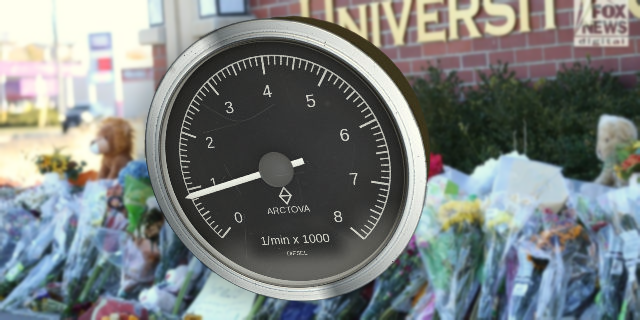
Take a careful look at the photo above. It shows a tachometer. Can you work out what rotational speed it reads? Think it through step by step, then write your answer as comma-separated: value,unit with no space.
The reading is 900,rpm
